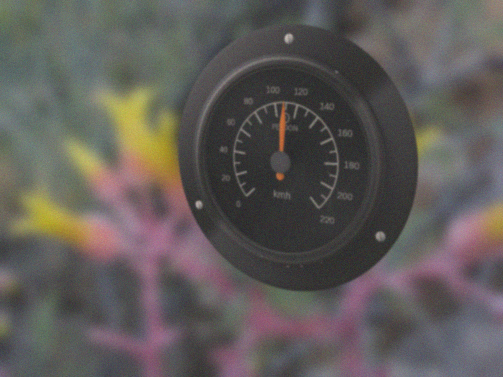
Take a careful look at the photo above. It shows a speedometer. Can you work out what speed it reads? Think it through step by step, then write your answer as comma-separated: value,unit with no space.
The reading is 110,km/h
